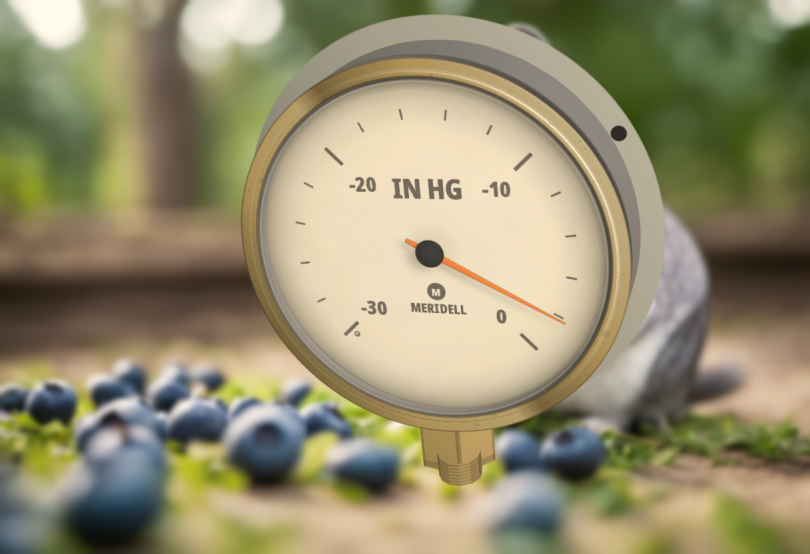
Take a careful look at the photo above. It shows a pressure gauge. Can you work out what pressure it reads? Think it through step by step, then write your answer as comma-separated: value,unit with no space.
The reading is -2,inHg
